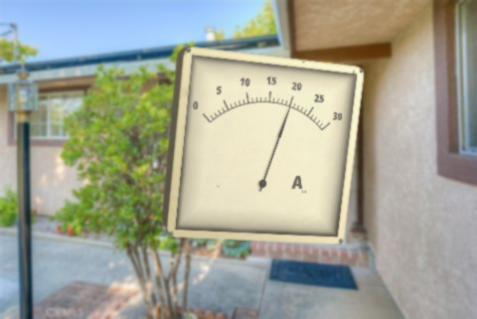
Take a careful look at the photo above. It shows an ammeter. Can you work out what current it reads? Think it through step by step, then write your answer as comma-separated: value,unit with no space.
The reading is 20,A
